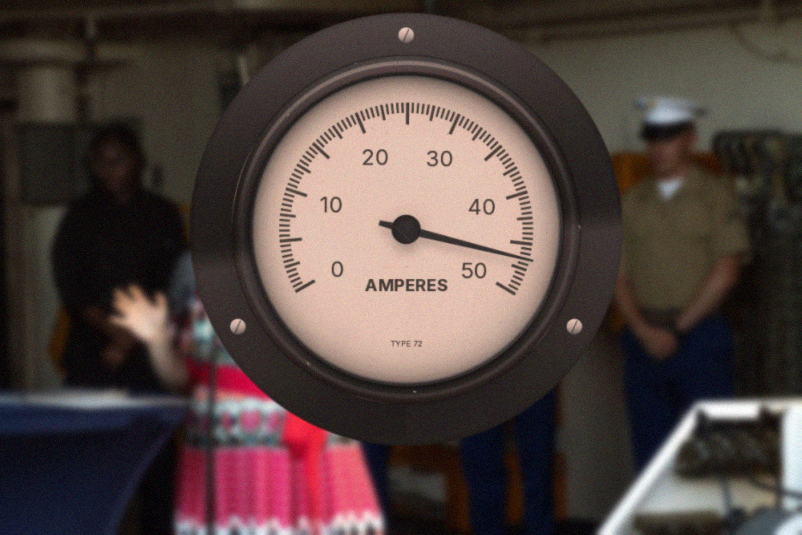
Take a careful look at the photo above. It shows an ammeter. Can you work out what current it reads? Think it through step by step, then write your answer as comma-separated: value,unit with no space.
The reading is 46.5,A
